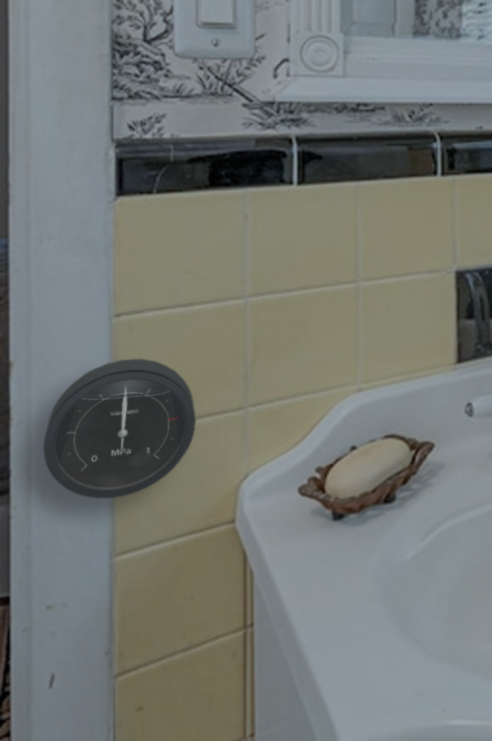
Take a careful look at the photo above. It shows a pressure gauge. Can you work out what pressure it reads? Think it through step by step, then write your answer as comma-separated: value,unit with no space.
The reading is 0.5,MPa
